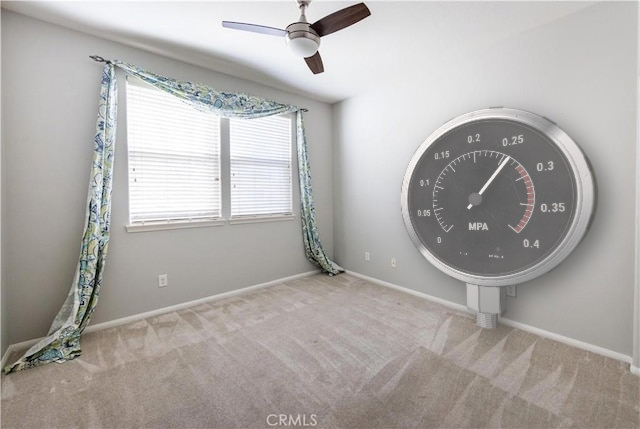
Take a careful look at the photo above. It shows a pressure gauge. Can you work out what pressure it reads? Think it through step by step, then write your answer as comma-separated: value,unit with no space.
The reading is 0.26,MPa
